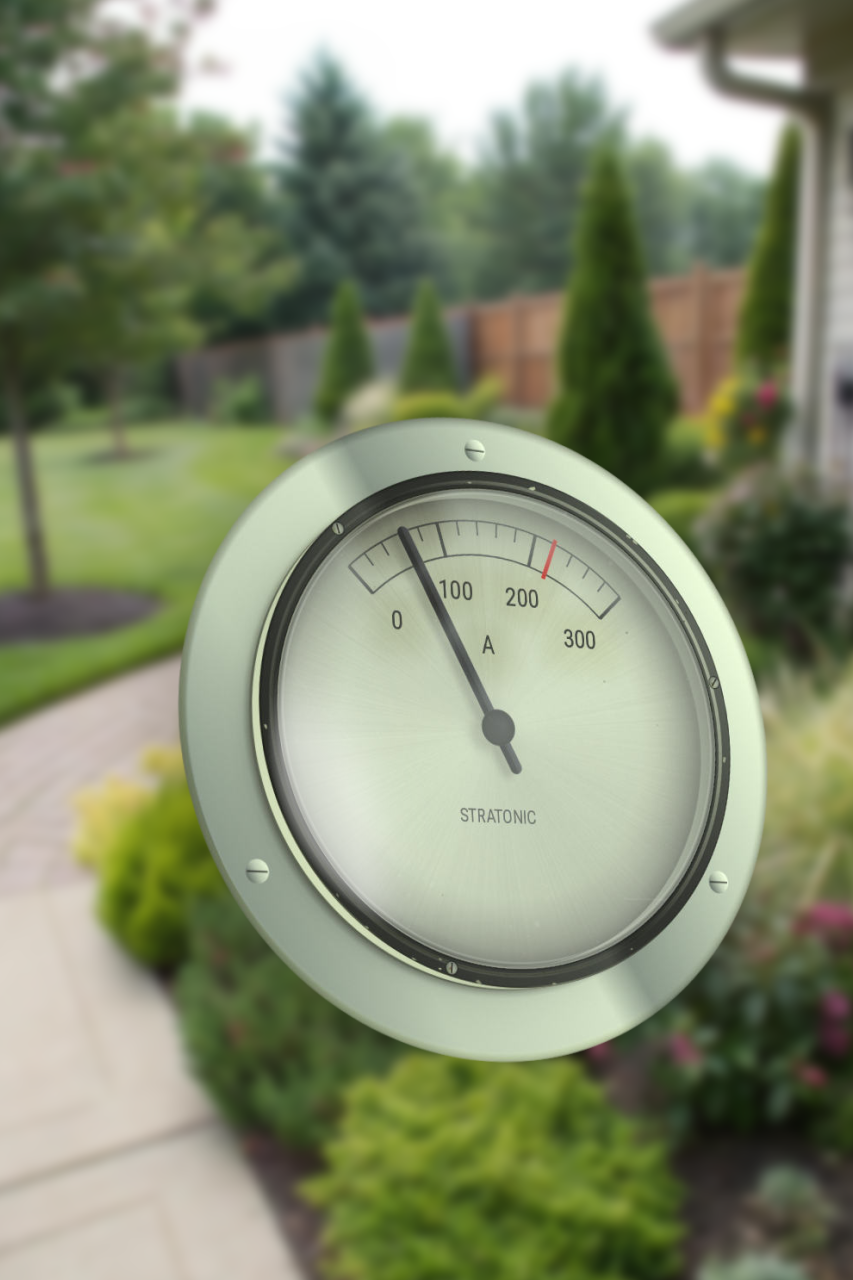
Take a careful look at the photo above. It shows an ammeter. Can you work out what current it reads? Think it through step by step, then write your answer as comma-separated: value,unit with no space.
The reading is 60,A
